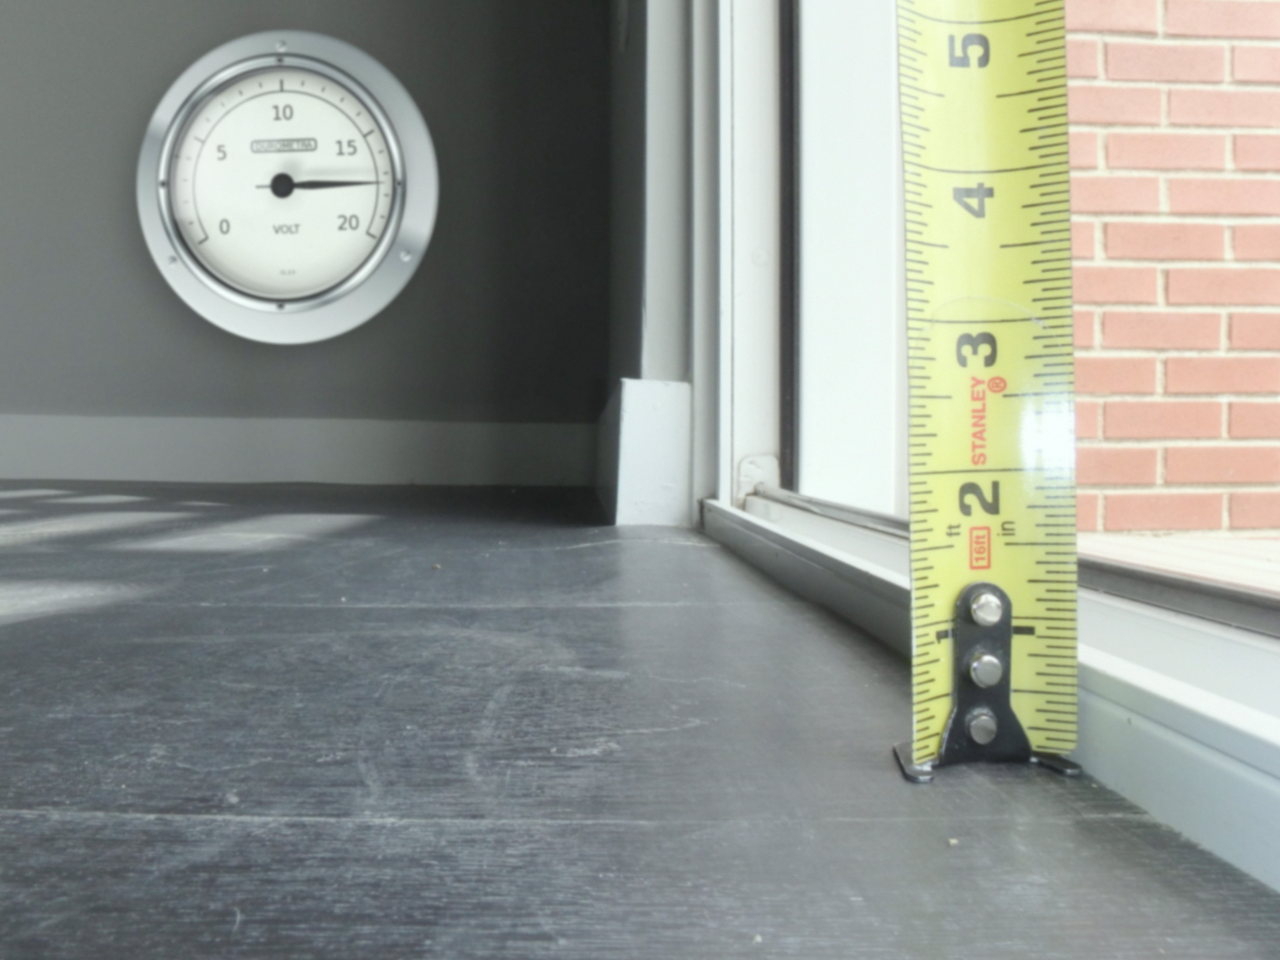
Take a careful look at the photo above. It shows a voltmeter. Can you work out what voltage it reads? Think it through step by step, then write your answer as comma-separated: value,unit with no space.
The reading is 17.5,V
